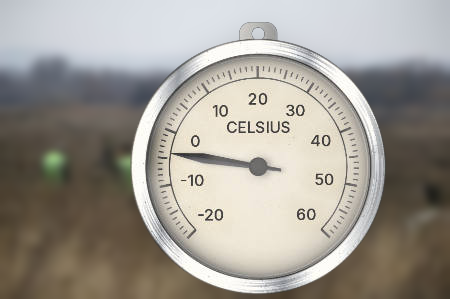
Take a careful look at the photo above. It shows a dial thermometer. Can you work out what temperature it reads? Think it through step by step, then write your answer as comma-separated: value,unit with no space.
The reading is -4,°C
